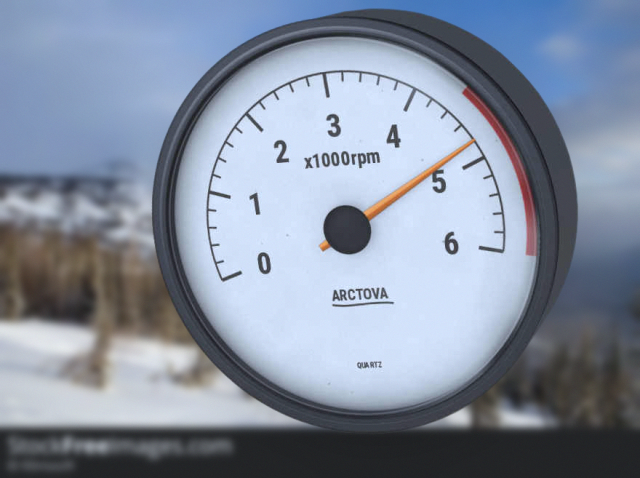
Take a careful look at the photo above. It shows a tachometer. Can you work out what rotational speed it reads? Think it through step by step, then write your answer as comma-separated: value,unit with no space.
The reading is 4800,rpm
